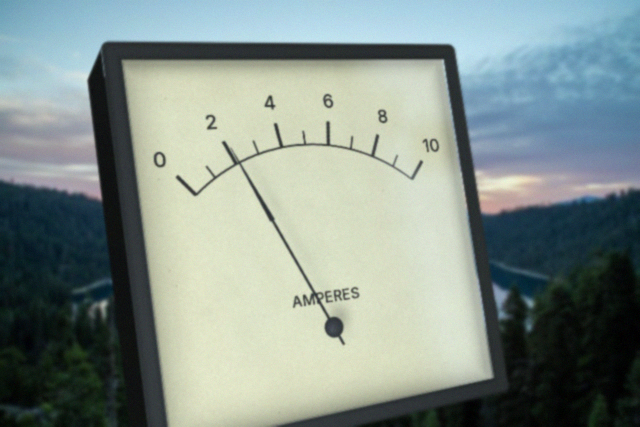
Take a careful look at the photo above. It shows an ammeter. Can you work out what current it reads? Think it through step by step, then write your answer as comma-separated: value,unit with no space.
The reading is 2,A
